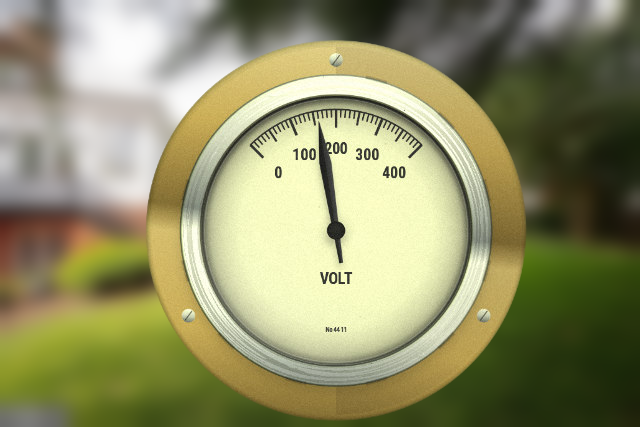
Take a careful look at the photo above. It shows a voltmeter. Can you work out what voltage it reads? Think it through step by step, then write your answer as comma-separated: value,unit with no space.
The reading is 160,V
